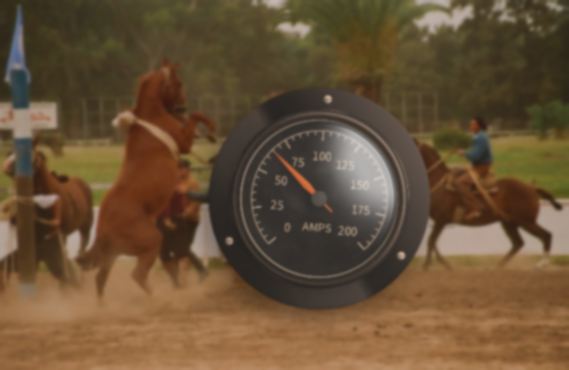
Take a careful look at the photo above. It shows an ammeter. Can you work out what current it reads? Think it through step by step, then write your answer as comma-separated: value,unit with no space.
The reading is 65,A
